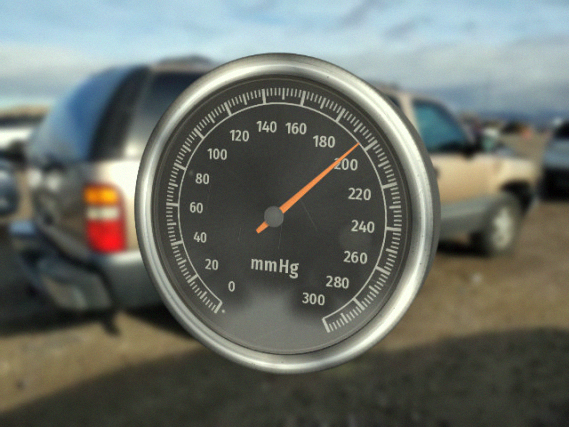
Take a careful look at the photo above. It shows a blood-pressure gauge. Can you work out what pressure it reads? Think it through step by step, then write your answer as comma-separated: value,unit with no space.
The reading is 196,mmHg
